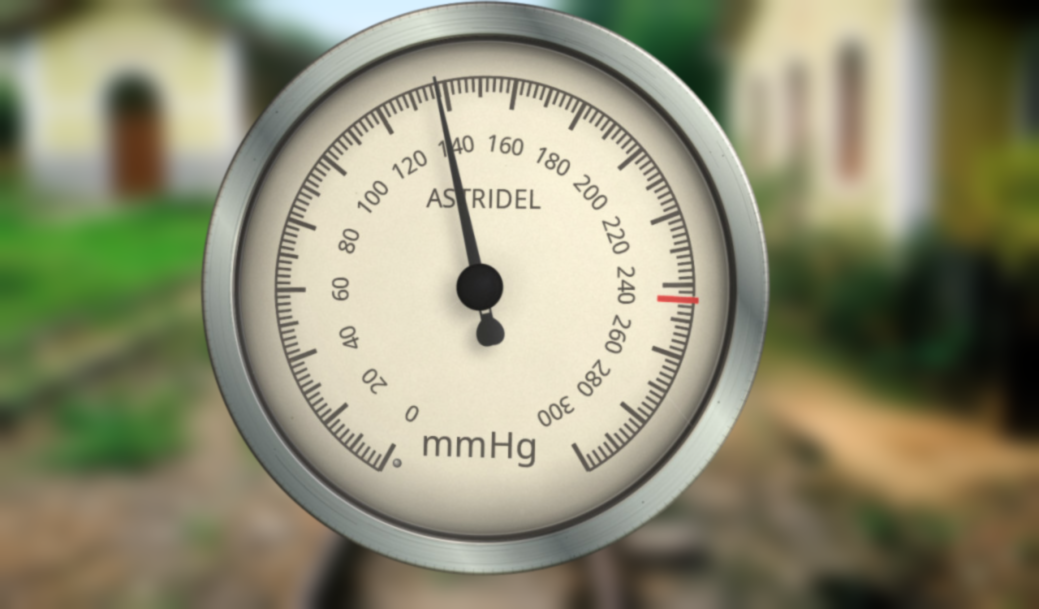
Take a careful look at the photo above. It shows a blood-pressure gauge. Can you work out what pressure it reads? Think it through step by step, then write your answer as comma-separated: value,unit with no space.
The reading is 138,mmHg
